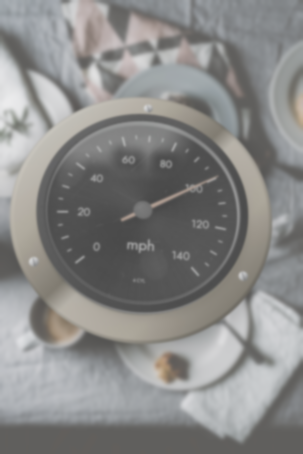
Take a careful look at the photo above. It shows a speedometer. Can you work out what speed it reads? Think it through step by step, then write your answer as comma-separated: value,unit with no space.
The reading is 100,mph
